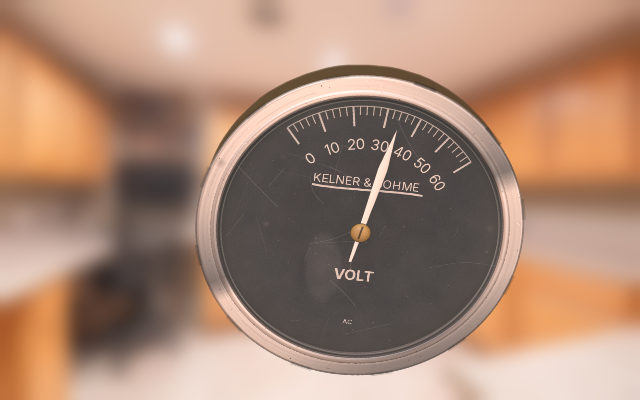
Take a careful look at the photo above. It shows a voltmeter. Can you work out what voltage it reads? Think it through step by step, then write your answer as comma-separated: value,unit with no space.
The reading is 34,V
